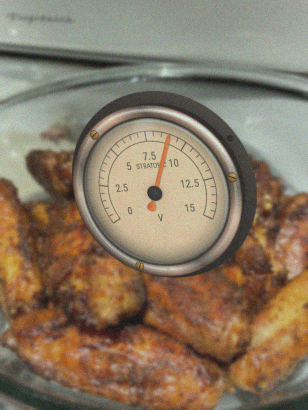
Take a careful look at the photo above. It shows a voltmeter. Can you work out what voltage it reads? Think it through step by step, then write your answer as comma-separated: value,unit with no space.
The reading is 9,V
